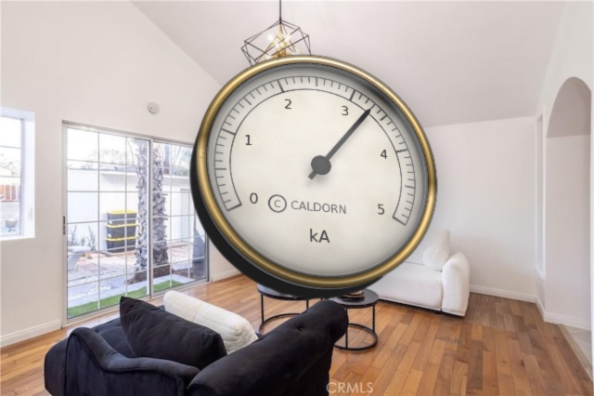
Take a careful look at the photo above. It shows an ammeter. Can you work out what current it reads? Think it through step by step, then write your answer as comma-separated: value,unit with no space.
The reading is 3.3,kA
